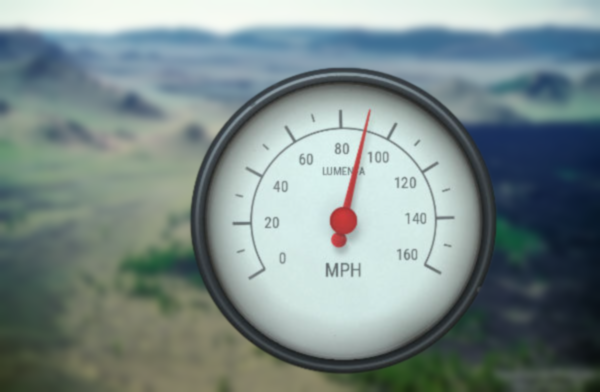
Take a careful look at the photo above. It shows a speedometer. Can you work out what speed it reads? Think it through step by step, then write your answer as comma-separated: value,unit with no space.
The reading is 90,mph
